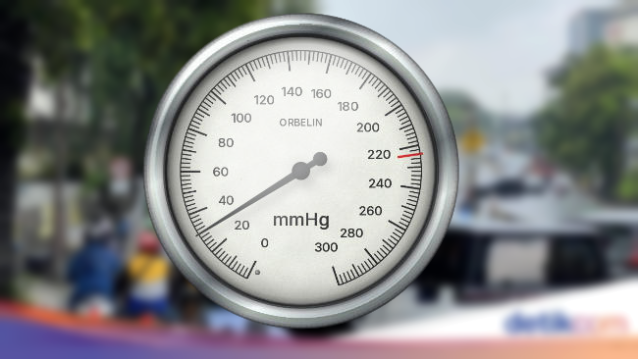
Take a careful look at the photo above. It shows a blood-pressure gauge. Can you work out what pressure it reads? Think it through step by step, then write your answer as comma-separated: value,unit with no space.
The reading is 30,mmHg
